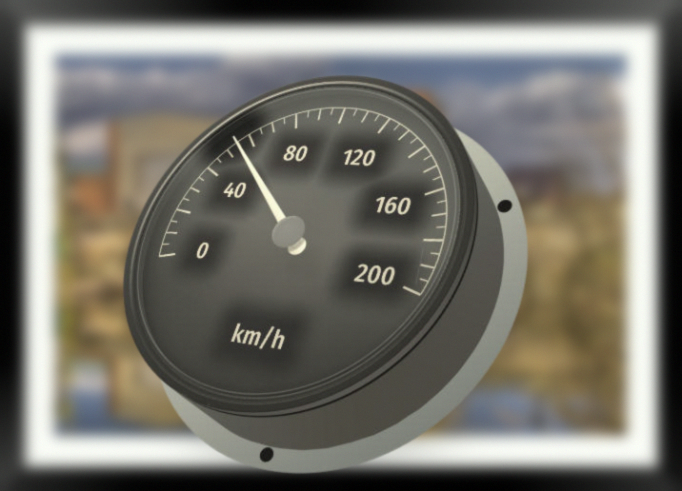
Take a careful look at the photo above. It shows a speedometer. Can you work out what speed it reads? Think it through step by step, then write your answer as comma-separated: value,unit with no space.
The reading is 55,km/h
